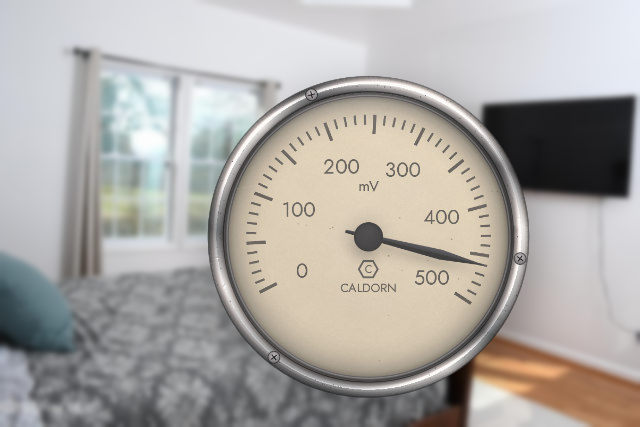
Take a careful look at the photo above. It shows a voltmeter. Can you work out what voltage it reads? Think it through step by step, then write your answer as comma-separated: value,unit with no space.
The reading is 460,mV
